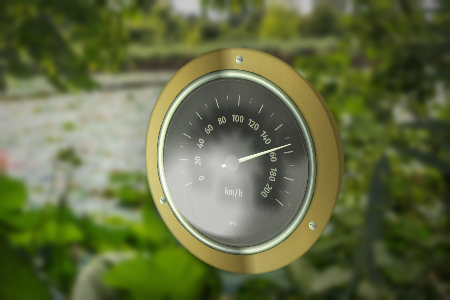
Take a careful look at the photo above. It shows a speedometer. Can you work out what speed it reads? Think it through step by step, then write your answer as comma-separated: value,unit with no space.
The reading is 155,km/h
